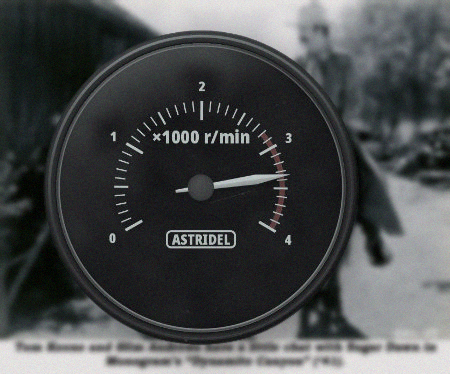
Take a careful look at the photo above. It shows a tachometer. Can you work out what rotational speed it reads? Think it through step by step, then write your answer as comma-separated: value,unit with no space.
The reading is 3350,rpm
